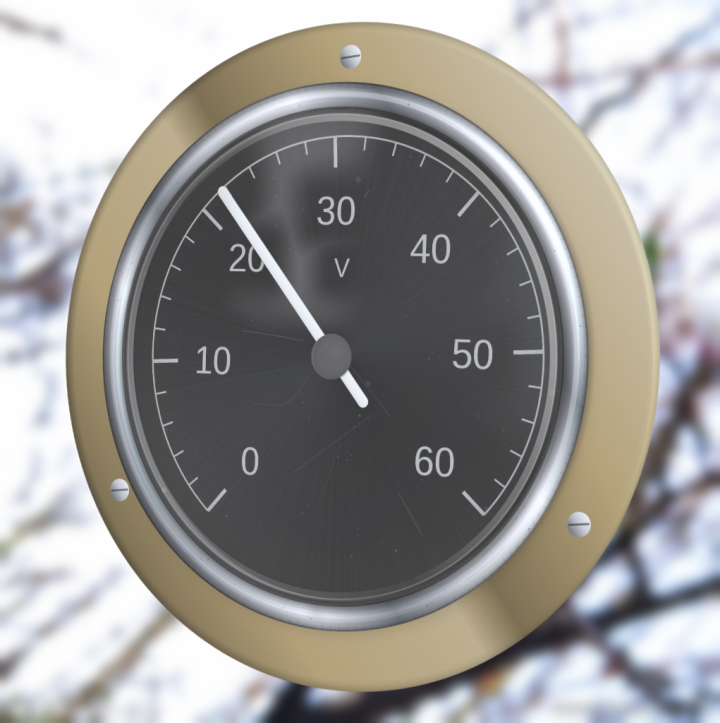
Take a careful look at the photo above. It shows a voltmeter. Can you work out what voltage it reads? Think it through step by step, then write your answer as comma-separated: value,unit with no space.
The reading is 22,V
